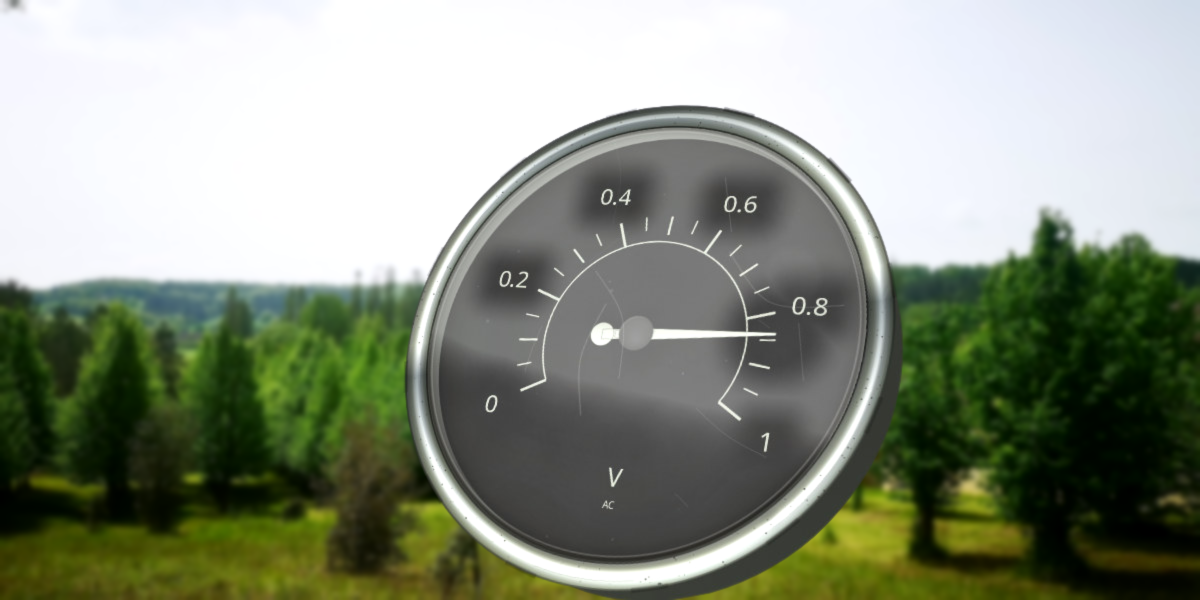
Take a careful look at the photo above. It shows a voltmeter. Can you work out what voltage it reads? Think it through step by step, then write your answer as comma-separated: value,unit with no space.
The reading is 0.85,V
